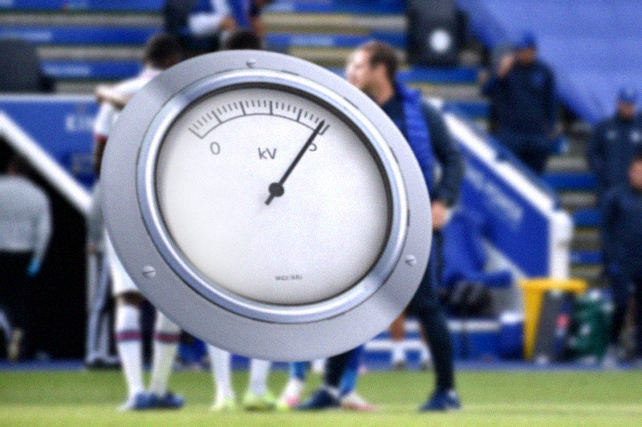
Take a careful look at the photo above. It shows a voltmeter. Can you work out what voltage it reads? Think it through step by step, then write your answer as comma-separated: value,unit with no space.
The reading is 4.8,kV
